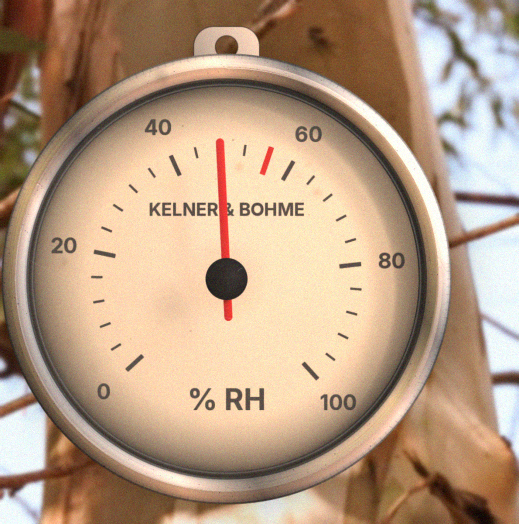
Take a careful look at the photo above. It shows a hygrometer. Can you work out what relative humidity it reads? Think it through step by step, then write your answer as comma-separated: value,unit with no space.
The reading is 48,%
